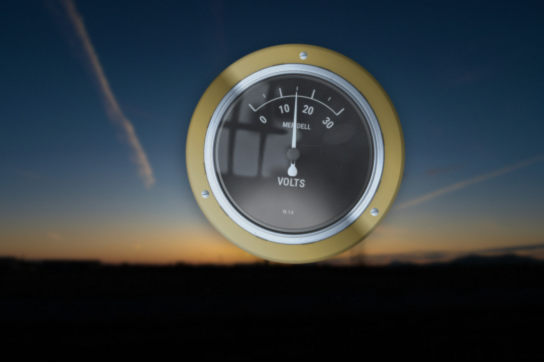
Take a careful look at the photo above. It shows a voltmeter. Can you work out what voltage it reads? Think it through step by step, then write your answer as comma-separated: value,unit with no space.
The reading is 15,V
